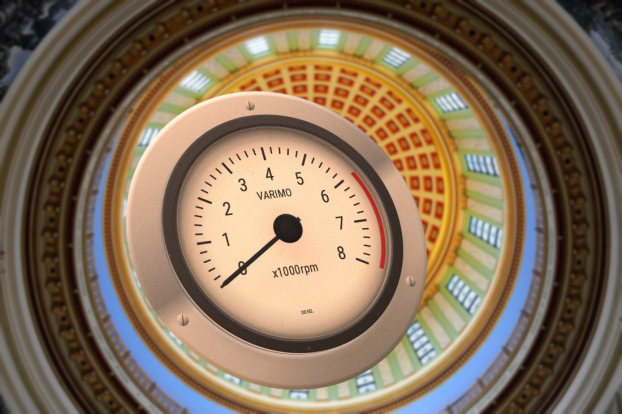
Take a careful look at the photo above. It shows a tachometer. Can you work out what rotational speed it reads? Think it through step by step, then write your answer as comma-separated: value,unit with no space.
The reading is 0,rpm
